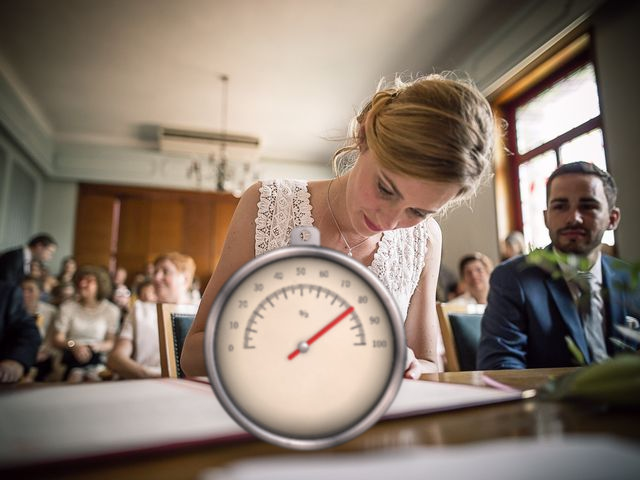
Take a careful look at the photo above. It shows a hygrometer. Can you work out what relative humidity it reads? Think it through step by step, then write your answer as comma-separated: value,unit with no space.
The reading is 80,%
